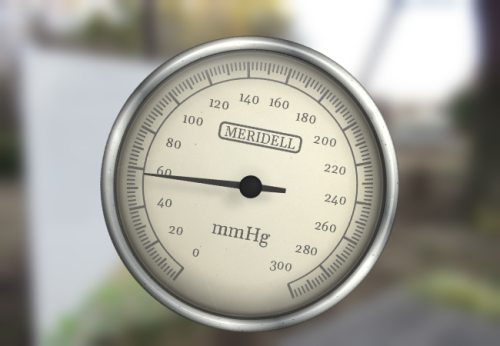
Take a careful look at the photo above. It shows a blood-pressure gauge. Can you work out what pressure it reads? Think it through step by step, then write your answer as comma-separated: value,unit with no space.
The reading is 58,mmHg
